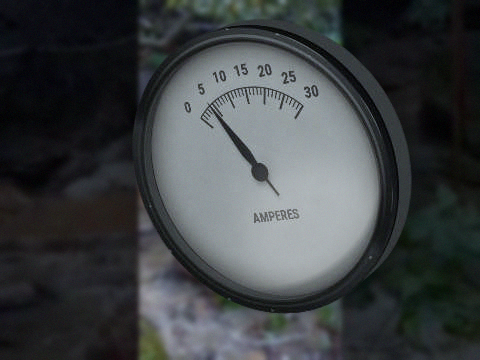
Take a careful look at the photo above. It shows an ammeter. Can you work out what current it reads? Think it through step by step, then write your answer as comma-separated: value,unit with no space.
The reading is 5,A
